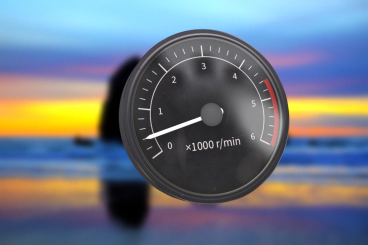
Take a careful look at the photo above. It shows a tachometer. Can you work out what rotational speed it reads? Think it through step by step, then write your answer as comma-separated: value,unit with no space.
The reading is 400,rpm
